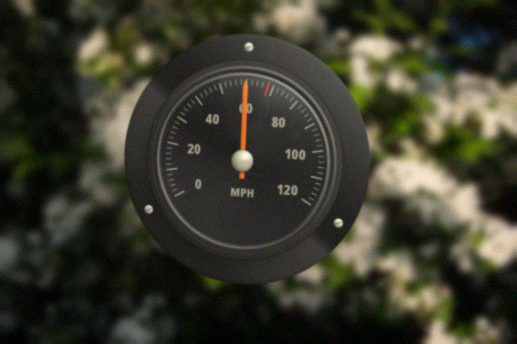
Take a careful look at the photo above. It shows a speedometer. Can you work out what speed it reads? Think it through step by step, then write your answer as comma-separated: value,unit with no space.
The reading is 60,mph
